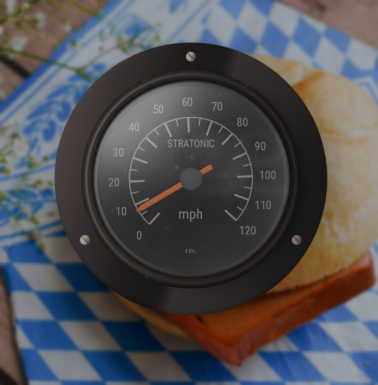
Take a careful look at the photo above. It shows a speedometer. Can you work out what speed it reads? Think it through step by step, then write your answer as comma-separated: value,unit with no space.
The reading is 7.5,mph
